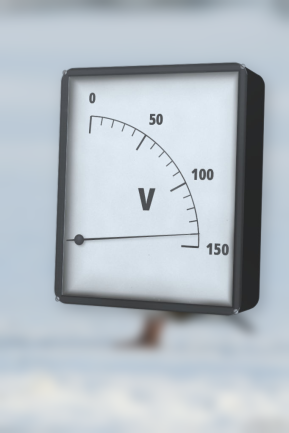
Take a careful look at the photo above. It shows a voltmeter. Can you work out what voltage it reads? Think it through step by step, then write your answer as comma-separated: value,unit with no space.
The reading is 140,V
